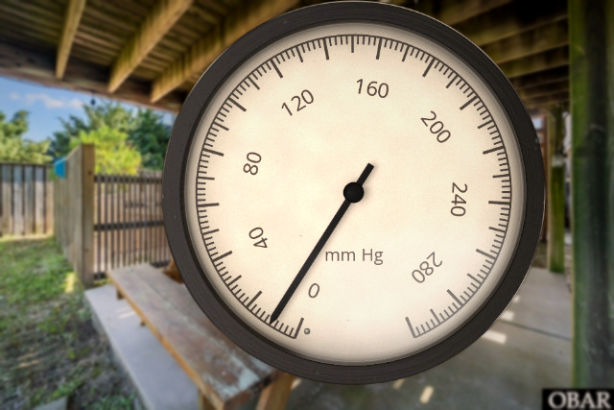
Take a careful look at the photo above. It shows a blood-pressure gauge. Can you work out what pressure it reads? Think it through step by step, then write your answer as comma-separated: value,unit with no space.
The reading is 10,mmHg
